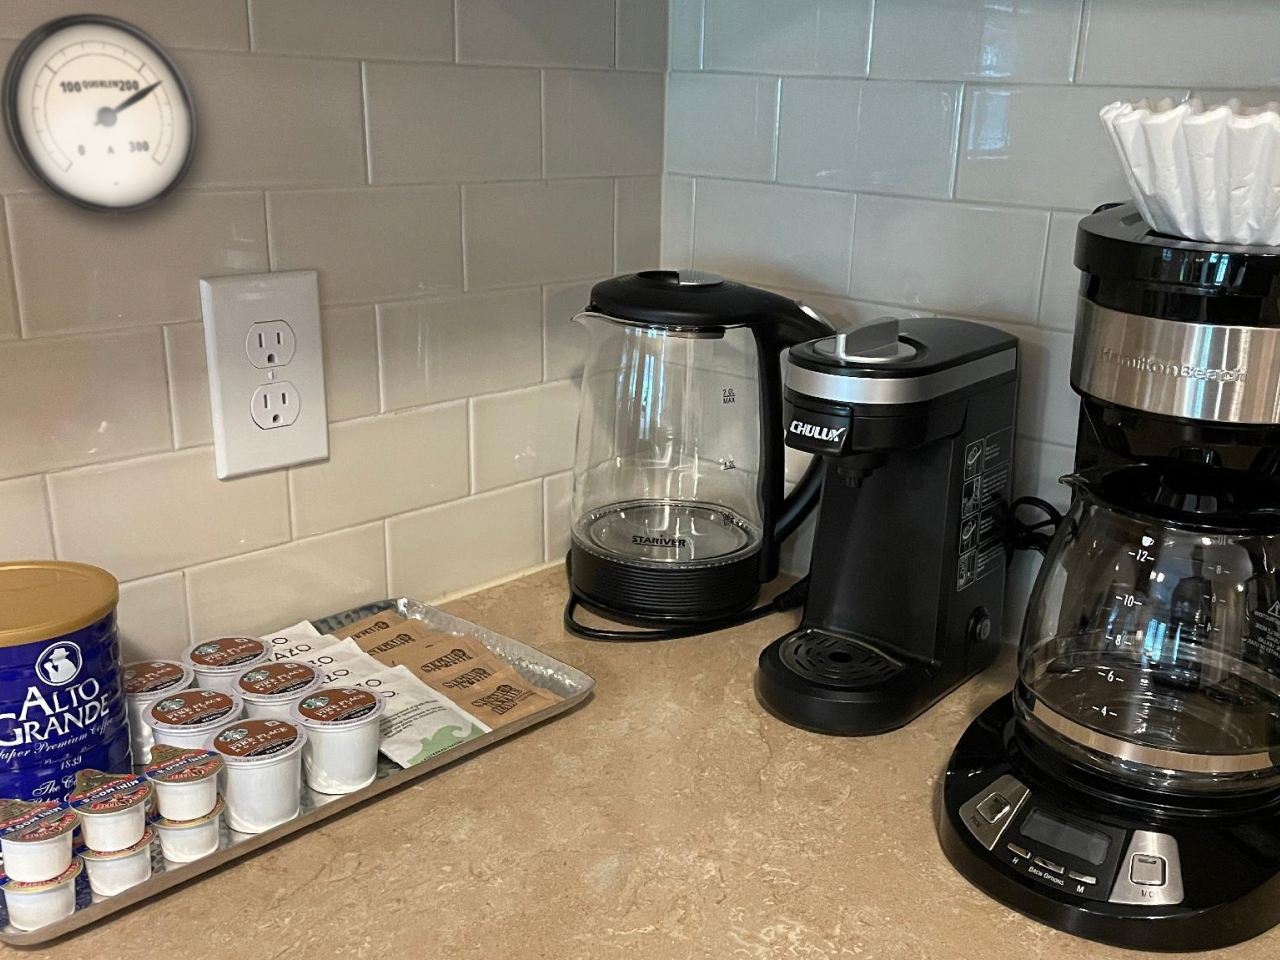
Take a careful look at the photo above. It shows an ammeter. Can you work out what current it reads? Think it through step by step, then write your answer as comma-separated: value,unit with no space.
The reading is 220,A
